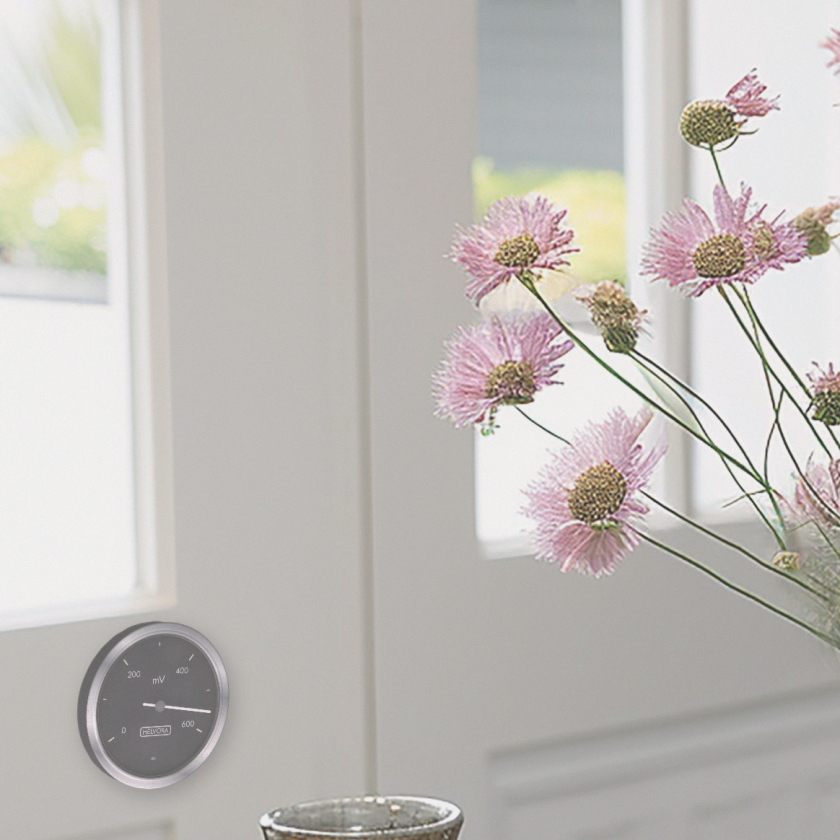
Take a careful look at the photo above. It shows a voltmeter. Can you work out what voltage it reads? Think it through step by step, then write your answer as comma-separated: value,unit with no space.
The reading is 550,mV
